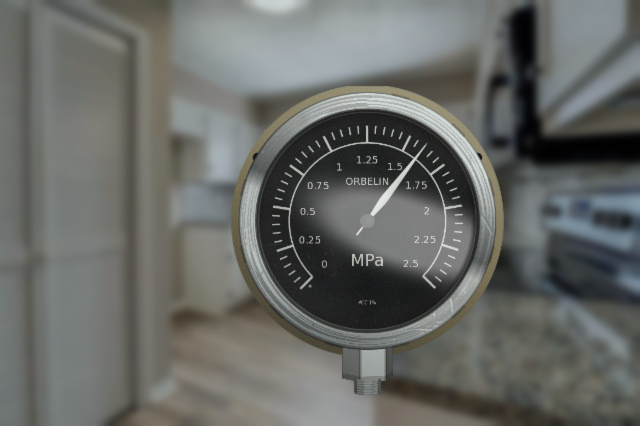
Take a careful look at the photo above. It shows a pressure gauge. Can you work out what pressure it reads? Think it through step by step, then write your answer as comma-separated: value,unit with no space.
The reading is 1.6,MPa
